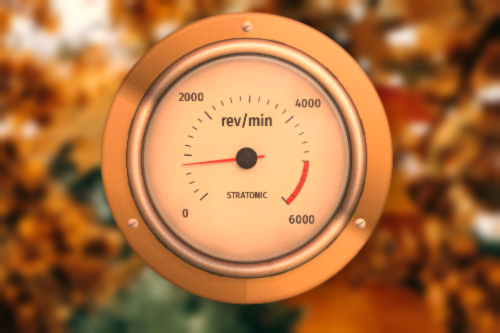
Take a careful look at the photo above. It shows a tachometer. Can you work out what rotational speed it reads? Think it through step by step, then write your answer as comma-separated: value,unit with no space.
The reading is 800,rpm
